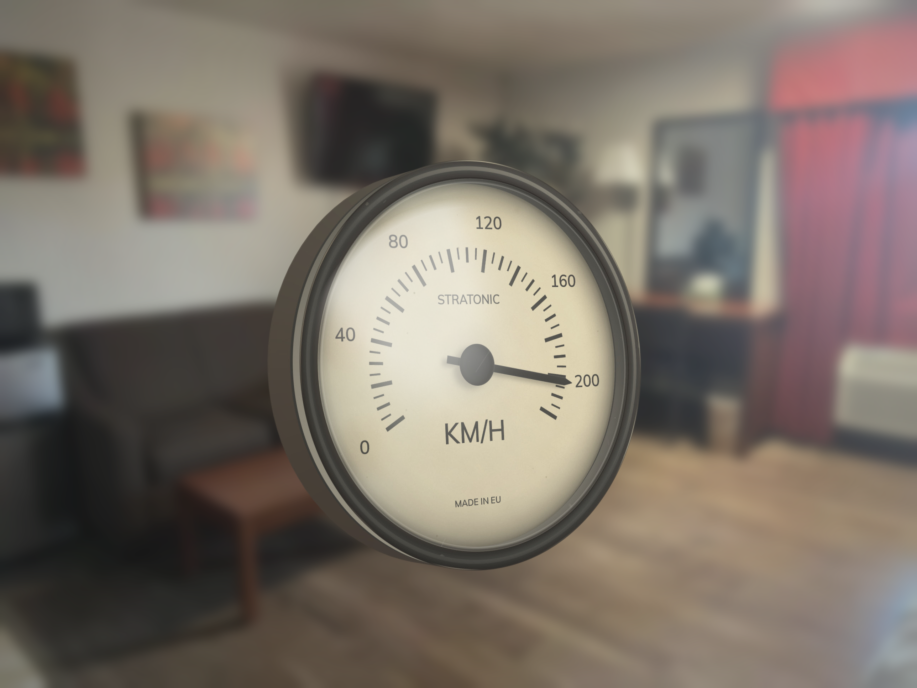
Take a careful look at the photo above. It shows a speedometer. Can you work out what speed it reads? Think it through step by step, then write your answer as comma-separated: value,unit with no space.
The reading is 202.5,km/h
